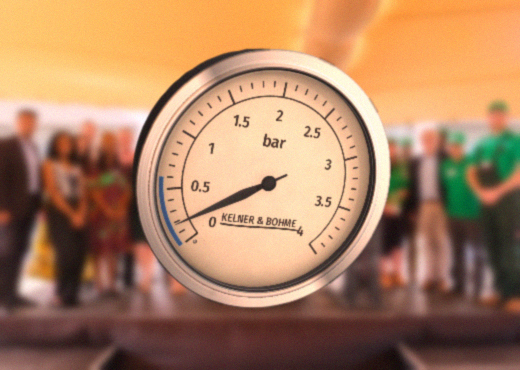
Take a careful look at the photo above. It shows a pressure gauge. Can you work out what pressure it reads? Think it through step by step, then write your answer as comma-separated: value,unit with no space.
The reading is 0.2,bar
